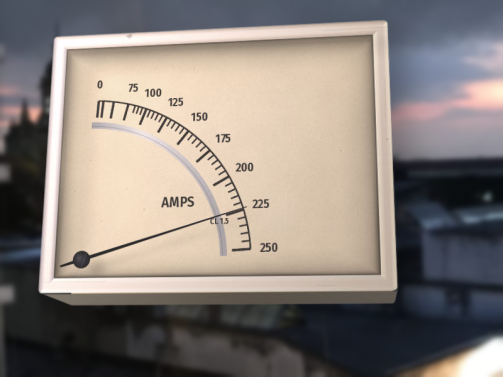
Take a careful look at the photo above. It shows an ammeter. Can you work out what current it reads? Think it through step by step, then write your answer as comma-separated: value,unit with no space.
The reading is 225,A
